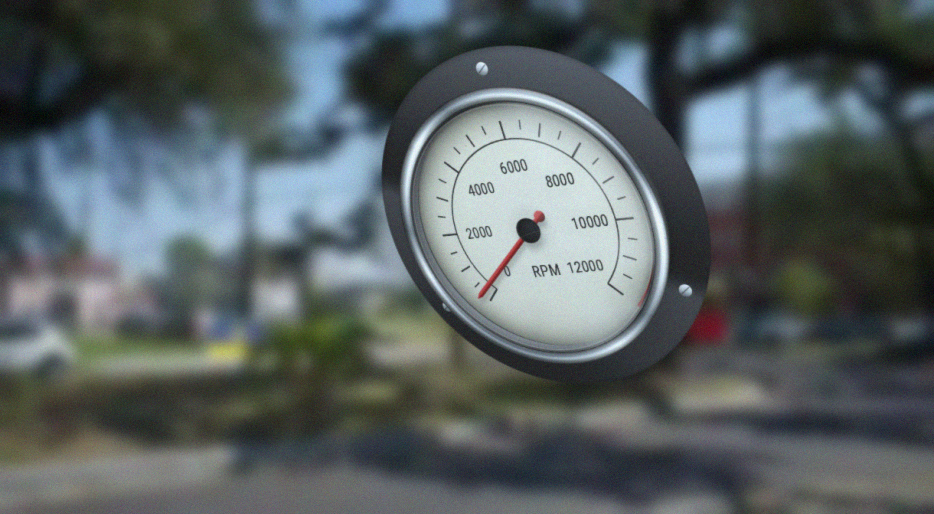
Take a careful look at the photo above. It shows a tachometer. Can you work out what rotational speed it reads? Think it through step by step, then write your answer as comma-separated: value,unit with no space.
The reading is 250,rpm
